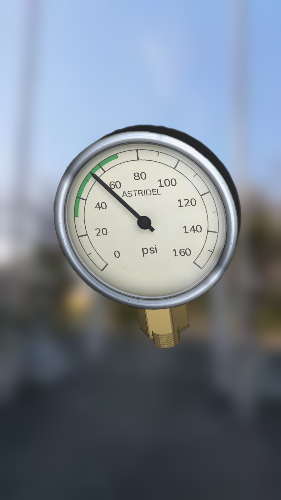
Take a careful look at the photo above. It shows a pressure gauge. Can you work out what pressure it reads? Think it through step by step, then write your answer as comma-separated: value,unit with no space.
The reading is 55,psi
